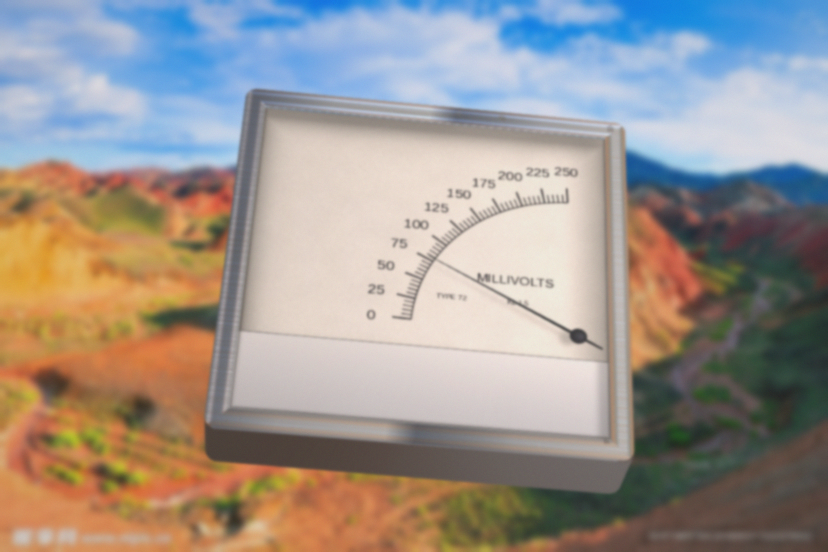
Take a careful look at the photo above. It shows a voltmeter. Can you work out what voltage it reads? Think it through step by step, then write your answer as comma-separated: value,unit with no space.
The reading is 75,mV
